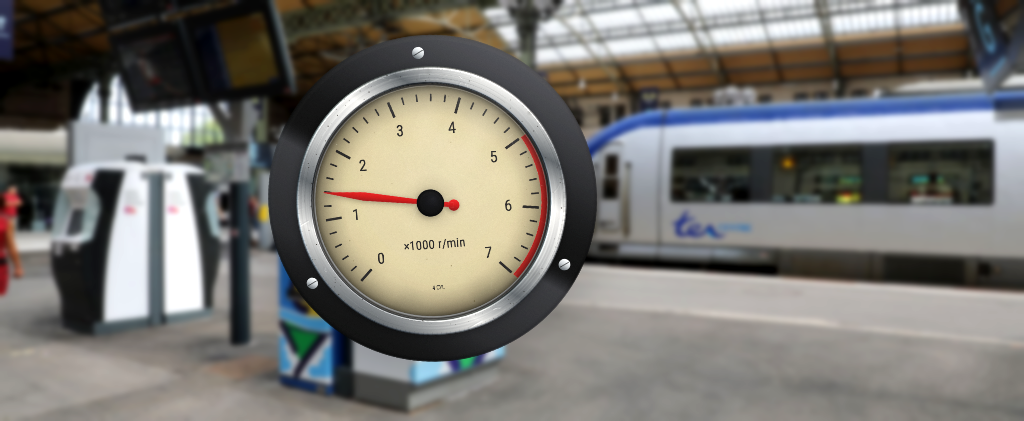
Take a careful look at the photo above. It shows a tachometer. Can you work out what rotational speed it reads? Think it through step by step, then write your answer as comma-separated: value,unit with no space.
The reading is 1400,rpm
